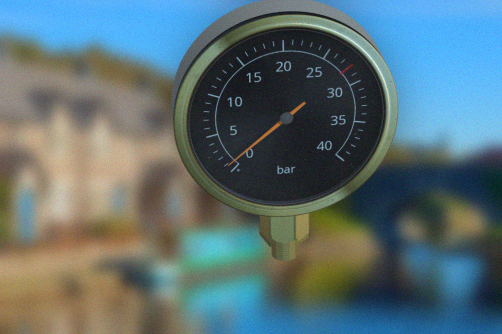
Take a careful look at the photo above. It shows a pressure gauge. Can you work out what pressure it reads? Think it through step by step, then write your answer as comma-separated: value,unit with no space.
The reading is 1,bar
